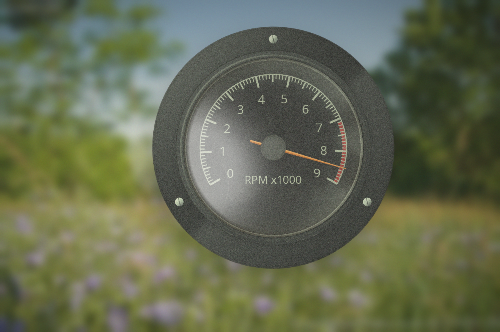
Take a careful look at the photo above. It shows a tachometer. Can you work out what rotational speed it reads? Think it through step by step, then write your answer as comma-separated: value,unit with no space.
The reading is 8500,rpm
